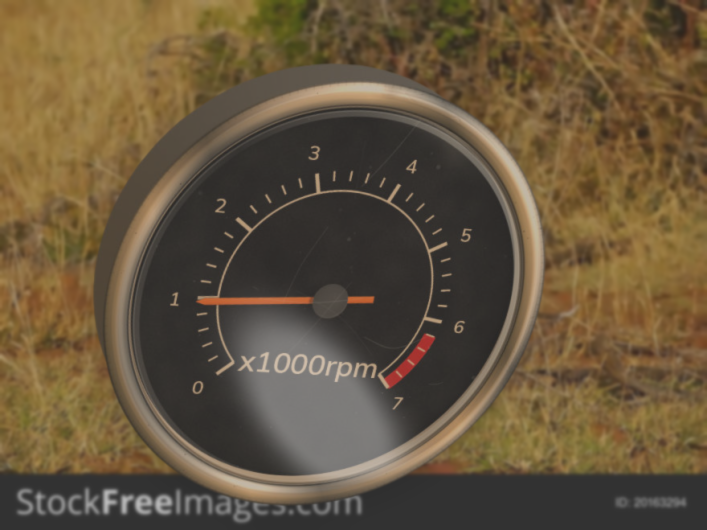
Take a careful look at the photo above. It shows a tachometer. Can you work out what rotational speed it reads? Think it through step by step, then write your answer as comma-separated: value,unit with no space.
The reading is 1000,rpm
